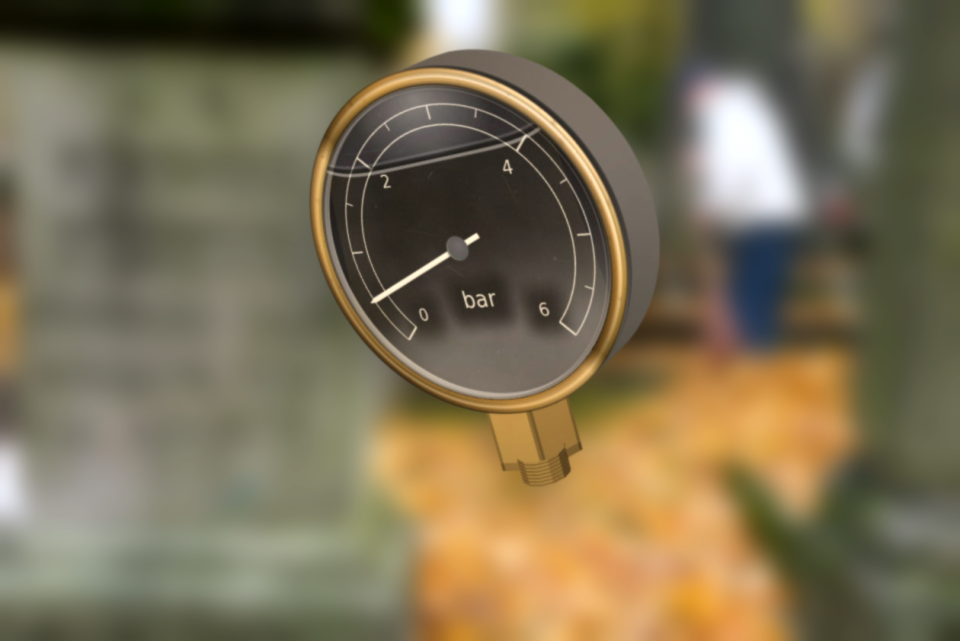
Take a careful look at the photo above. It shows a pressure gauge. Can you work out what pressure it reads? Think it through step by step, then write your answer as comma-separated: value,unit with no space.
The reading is 0.5,bar
